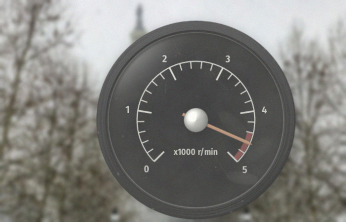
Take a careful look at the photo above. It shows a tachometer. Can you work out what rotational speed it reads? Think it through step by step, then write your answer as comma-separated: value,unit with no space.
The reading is 4600,rpm
